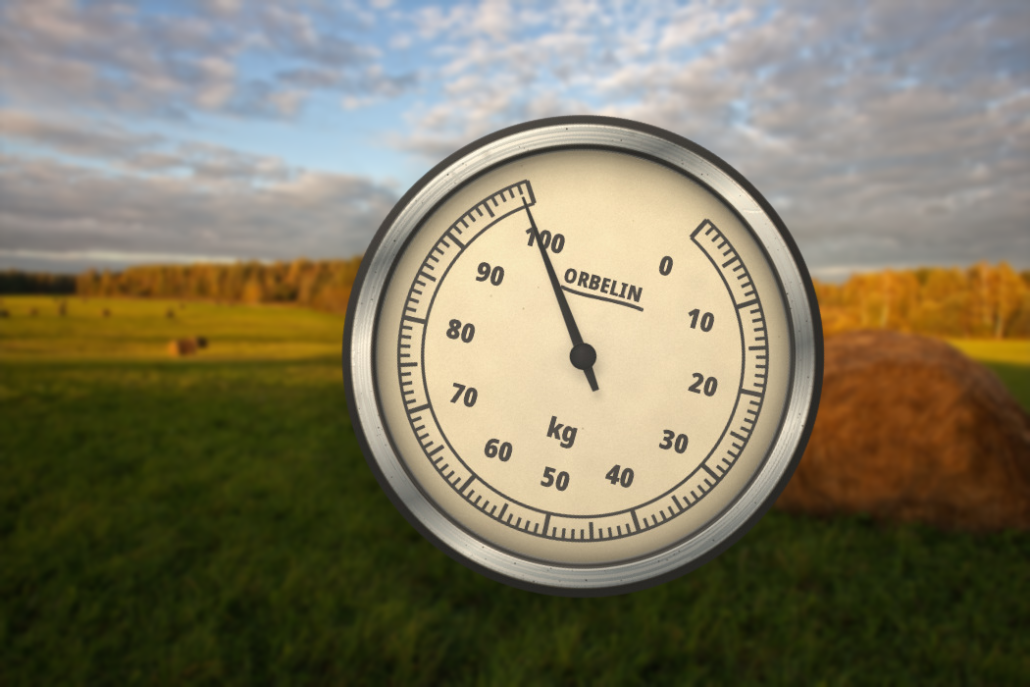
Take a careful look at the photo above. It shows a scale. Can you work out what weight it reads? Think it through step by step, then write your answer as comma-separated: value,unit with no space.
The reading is 99,kg
